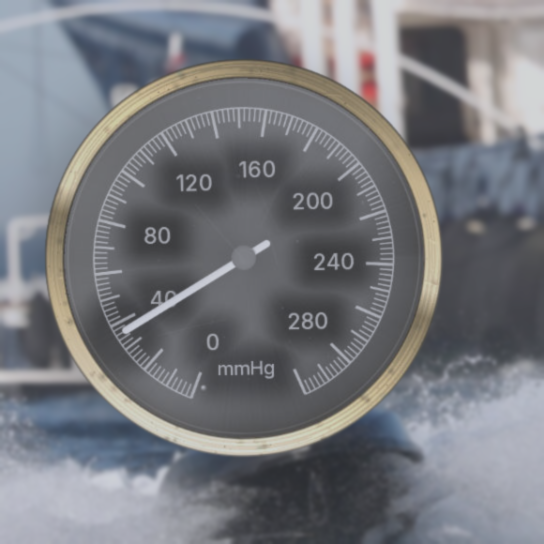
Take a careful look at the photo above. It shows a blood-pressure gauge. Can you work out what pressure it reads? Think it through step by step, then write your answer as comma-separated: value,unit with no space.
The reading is 36,mmHg
